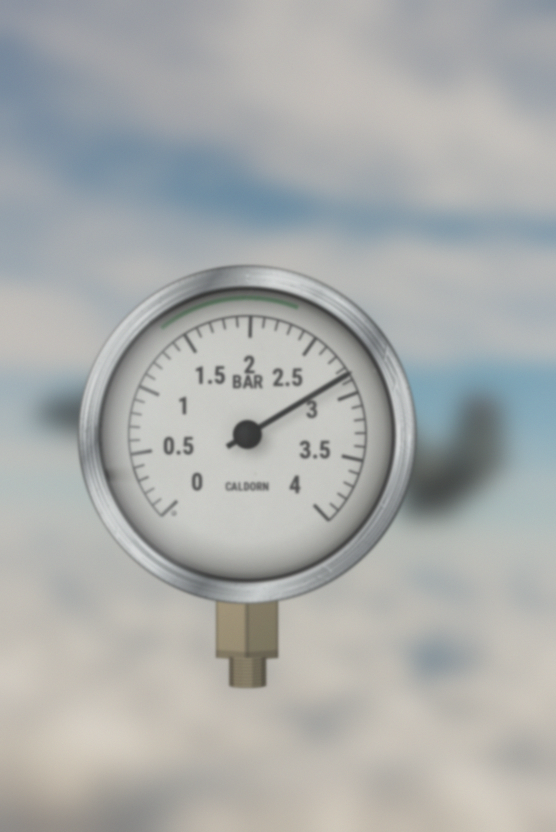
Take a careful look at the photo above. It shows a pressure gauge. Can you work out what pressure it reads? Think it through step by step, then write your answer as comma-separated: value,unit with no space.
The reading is 2.85,bar
